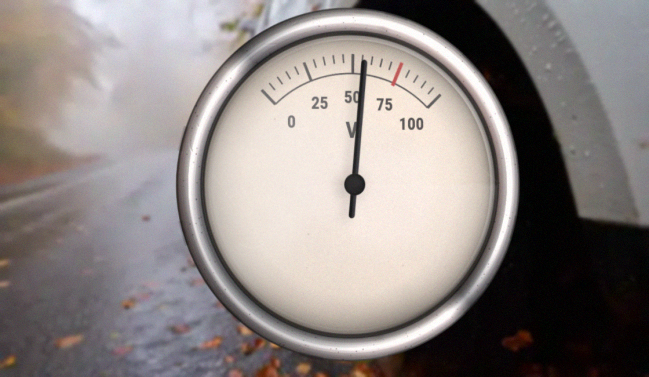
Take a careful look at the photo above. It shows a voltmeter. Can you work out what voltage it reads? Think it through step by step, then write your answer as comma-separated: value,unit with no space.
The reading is 55,V
